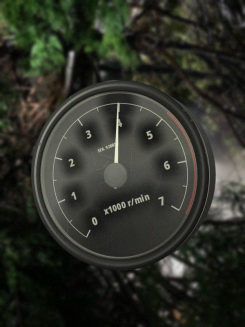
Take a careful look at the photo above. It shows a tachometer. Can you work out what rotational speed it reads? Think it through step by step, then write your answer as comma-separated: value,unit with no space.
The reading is 4000,rpm
